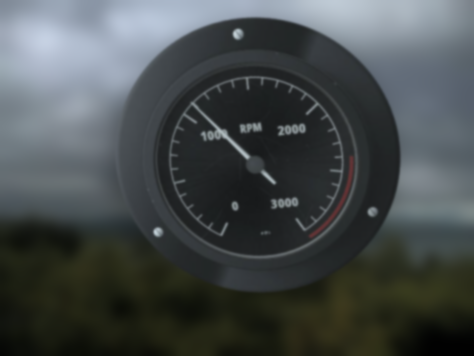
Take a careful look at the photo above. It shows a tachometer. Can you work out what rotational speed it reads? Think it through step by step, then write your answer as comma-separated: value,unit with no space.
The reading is 1100,rpm
